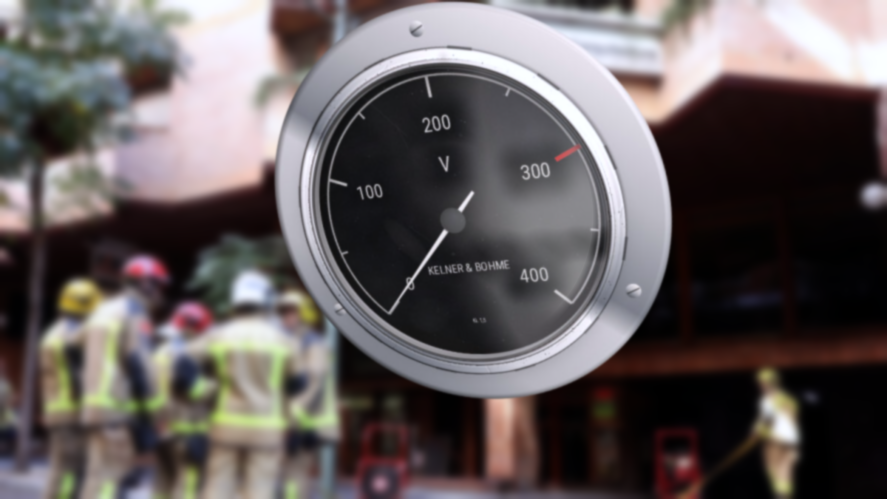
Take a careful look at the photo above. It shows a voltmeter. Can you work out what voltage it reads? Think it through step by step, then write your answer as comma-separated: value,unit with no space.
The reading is 0,V
